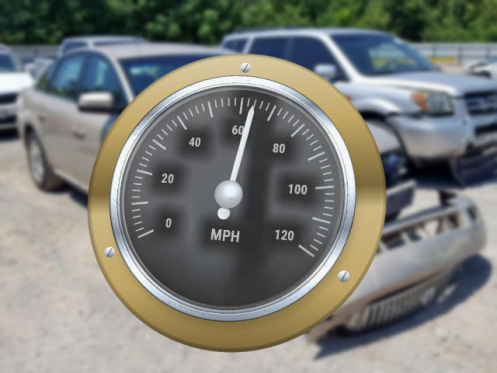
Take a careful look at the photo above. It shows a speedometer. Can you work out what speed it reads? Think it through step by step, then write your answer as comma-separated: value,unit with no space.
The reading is 64,mph
